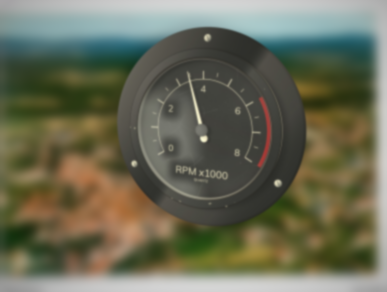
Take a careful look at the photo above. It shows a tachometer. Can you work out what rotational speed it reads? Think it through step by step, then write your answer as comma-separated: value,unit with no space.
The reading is 3500,rpm
